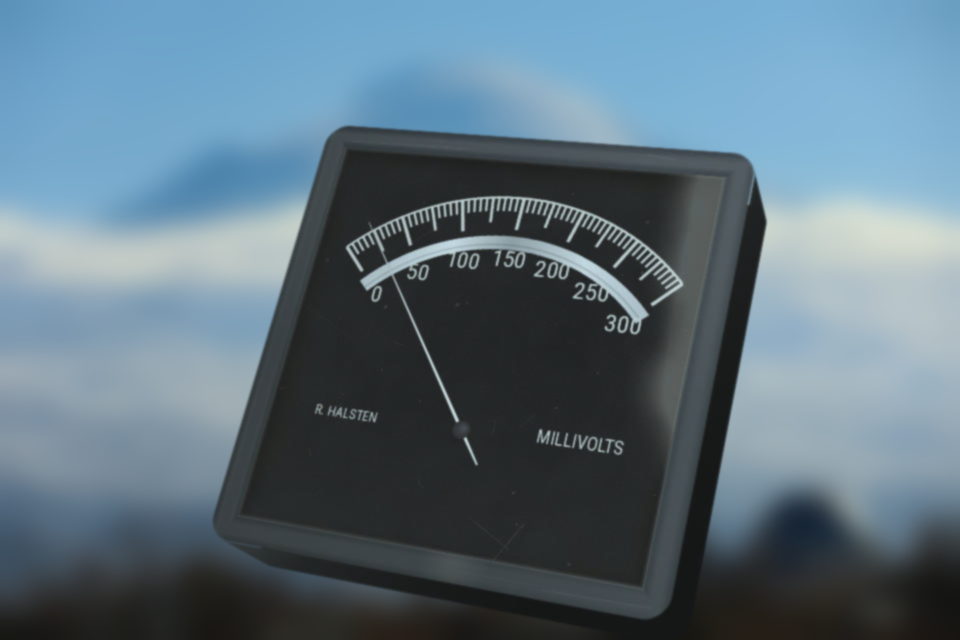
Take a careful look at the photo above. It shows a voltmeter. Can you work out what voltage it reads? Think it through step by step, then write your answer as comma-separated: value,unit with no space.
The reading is 25,mV
